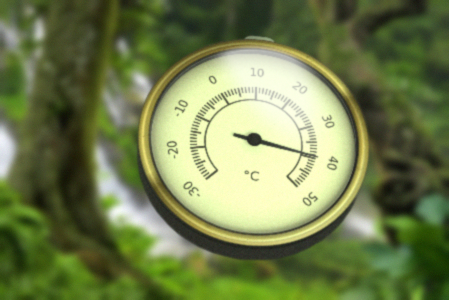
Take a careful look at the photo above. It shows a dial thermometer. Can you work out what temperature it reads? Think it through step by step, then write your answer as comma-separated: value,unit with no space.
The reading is 40,°C
